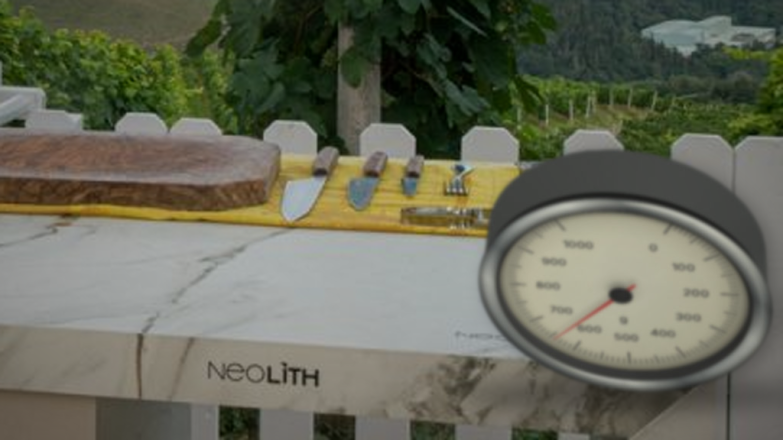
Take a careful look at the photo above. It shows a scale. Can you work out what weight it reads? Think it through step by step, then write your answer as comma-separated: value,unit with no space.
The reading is 650,g
